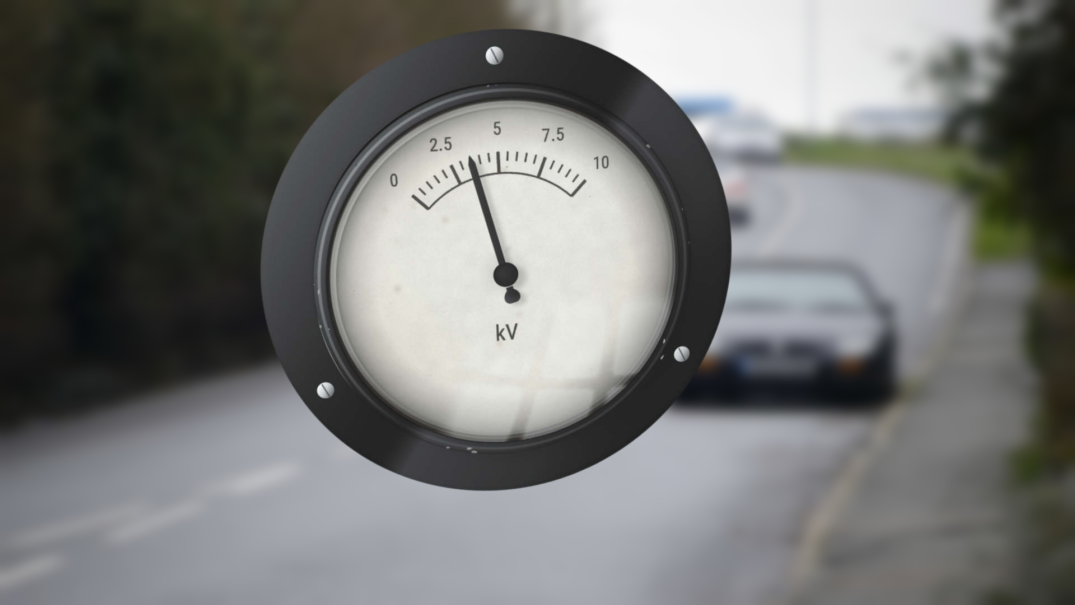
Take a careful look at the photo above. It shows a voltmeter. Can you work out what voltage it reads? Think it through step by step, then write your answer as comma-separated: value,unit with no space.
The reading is 3.5,kV
